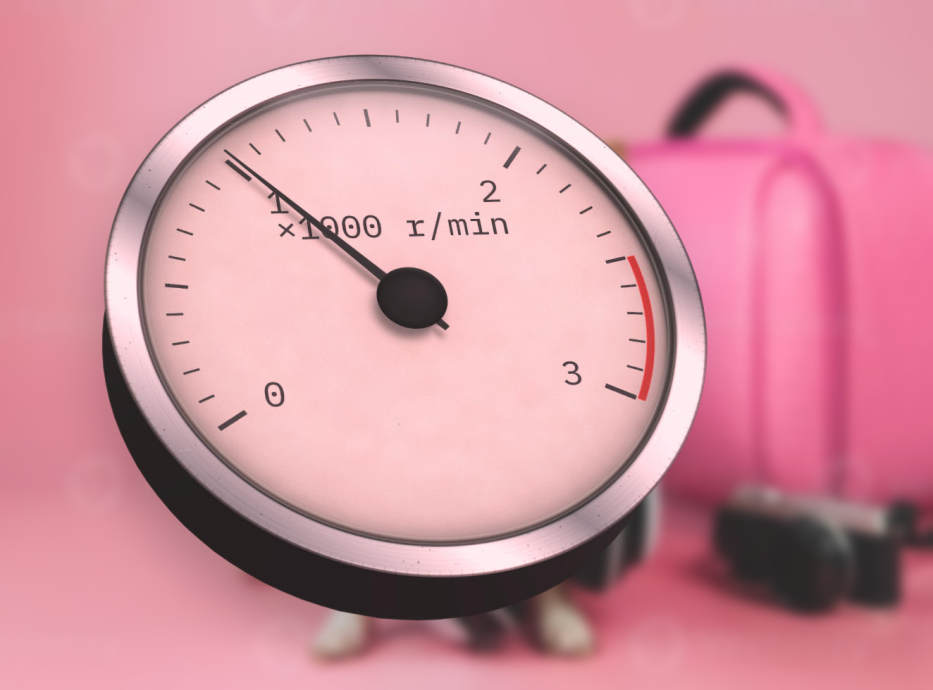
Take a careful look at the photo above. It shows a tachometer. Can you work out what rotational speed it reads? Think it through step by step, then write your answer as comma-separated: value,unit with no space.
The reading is 1000,rpm
